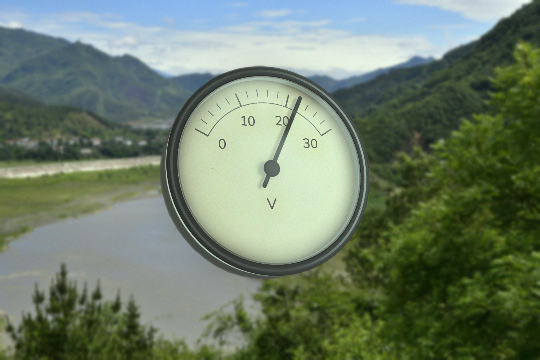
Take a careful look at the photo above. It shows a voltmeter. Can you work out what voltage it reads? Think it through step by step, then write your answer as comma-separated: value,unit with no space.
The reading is 22,V
